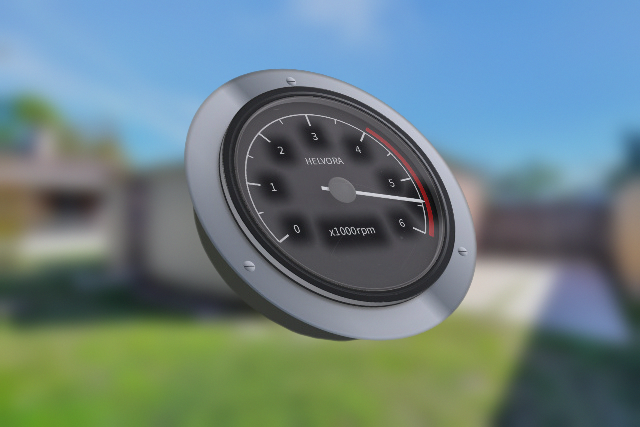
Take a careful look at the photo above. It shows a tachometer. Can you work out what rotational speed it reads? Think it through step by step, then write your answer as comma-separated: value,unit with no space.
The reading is 5500,rpm
